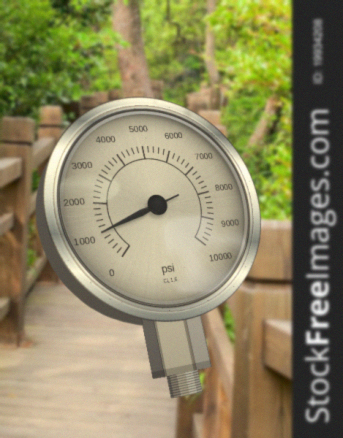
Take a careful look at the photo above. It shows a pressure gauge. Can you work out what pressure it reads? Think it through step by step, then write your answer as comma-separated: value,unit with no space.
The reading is 1000,psi
